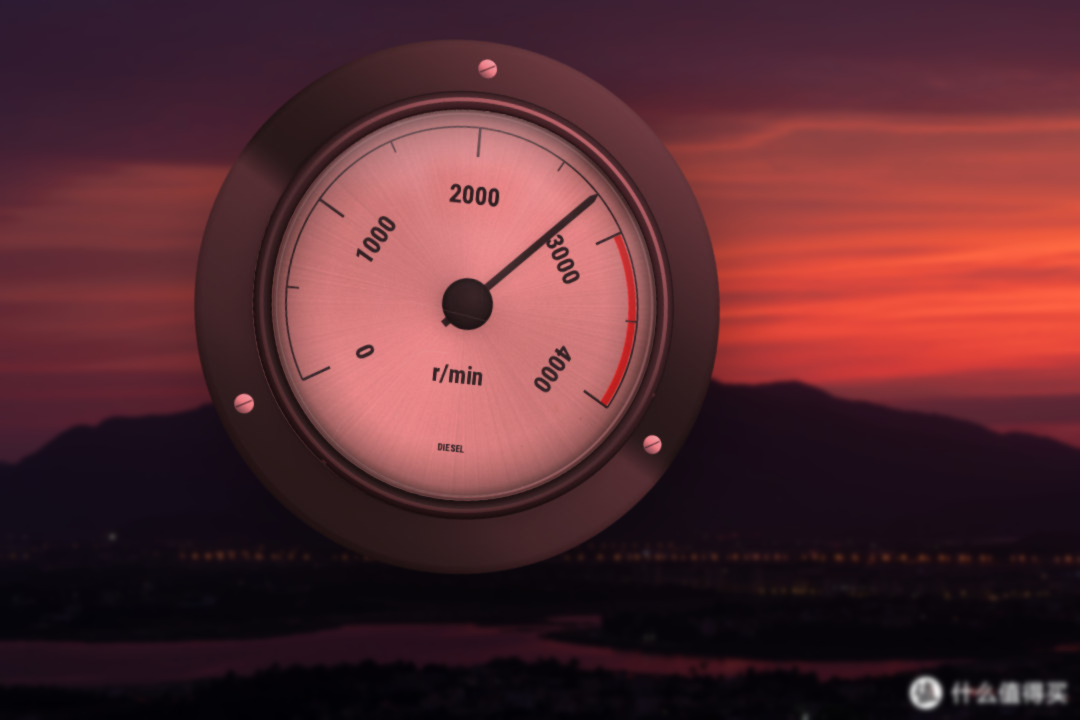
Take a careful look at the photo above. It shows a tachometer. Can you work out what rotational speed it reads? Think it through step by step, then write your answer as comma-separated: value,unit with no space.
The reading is 2750,rpm
